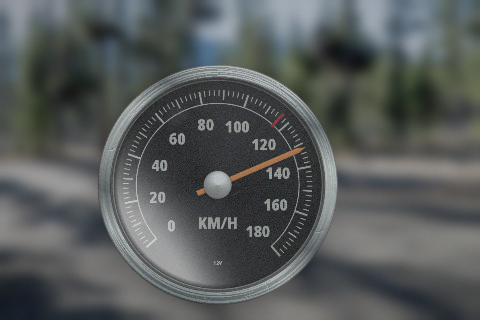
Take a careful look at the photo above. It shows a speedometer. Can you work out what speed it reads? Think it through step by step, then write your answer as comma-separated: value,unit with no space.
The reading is 132,km/h
